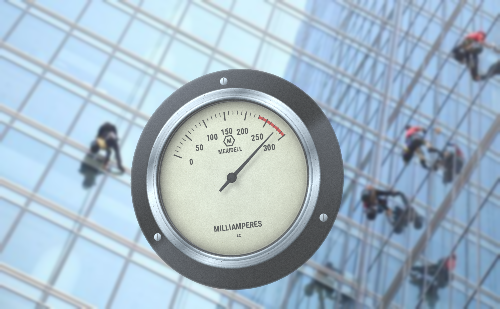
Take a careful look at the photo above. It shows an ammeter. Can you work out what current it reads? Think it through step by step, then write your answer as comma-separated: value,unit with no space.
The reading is 280,mA
